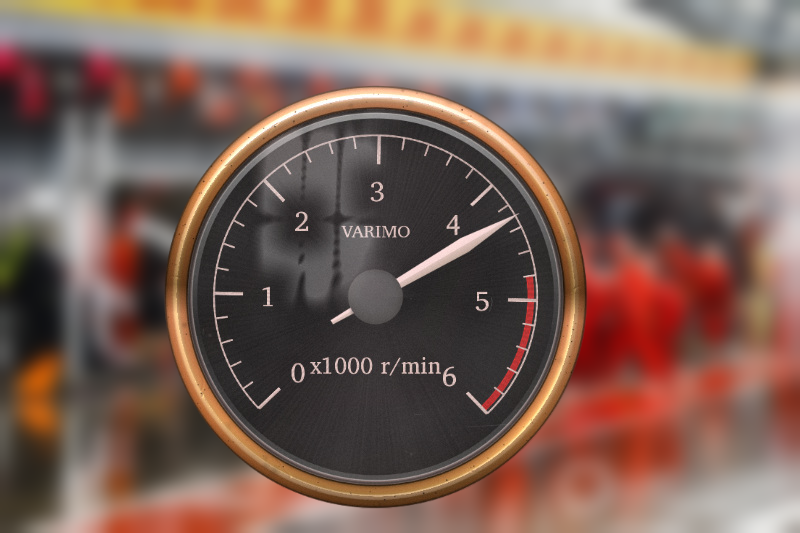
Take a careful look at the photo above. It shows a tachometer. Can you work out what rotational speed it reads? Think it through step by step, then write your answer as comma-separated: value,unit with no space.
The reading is 4300,rpm
